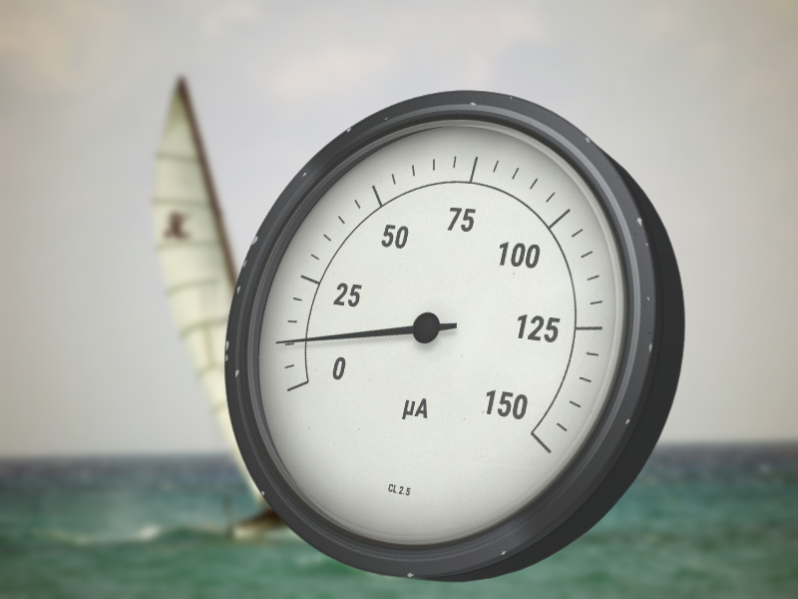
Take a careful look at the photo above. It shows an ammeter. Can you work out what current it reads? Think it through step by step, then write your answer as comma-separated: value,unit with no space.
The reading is 10,µA
